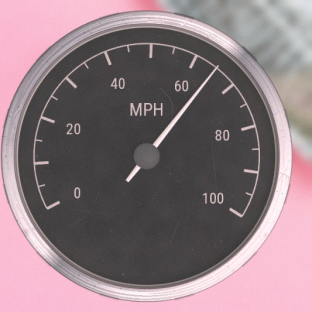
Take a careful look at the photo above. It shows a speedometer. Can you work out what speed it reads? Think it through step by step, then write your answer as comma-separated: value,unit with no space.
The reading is 65,mph
